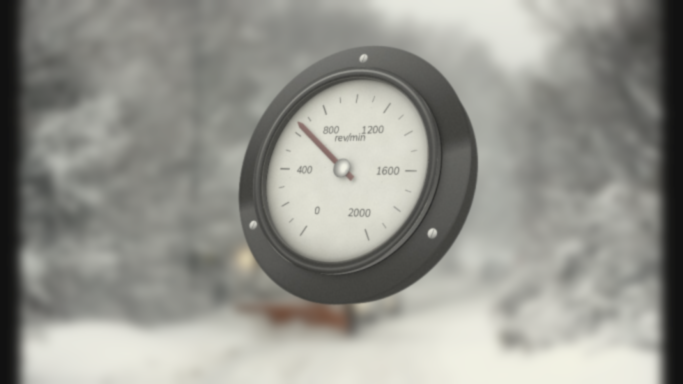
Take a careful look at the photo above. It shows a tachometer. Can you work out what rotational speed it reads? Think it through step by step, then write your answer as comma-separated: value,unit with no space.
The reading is 650,rpm
